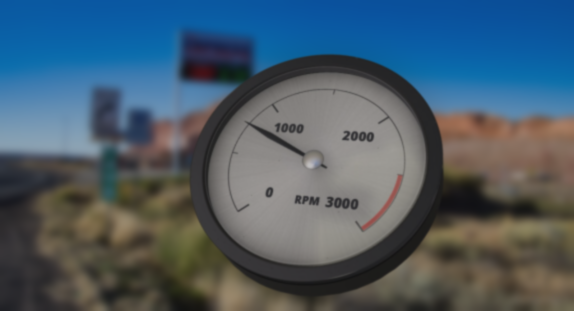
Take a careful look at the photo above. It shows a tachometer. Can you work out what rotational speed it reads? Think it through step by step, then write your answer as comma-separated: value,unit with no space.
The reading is 750,rpm
